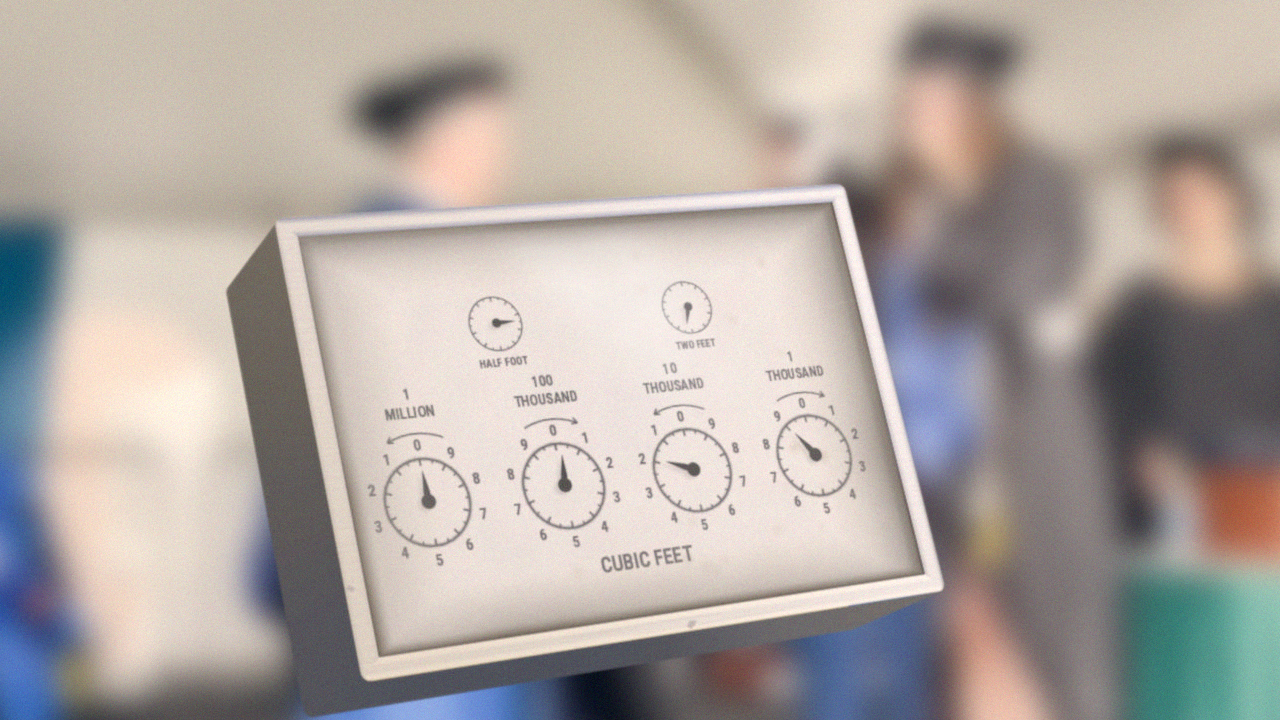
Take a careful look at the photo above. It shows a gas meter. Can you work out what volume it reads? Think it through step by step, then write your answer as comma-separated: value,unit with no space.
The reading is 1900,ft³
